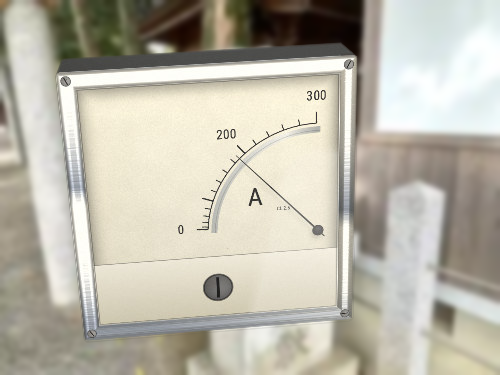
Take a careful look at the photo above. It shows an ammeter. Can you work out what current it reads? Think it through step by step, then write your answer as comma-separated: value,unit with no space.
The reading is 190,A
